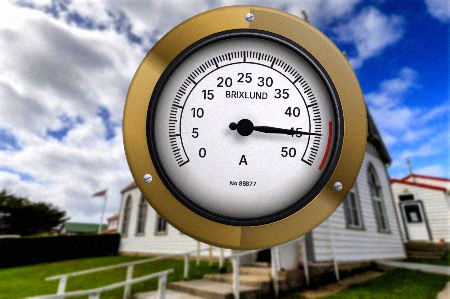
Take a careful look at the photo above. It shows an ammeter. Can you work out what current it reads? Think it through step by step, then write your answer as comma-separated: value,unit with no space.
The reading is 45,A
